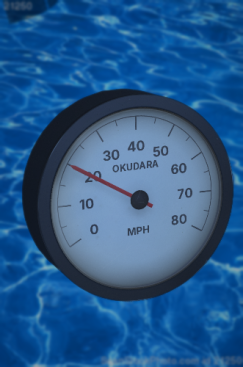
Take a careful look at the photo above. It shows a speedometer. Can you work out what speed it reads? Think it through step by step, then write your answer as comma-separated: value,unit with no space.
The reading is 20,mph
